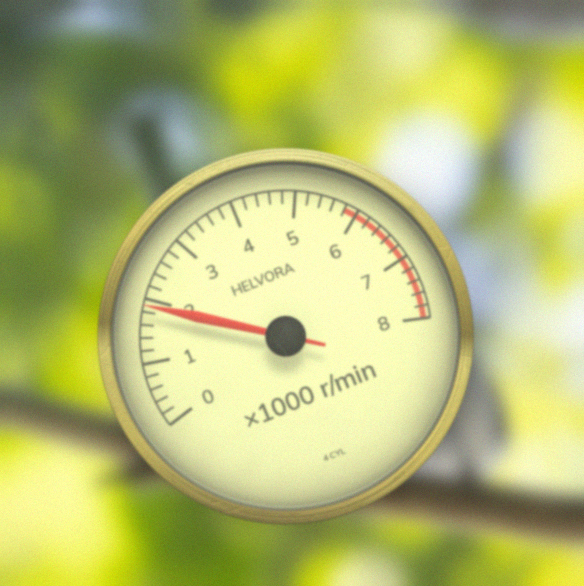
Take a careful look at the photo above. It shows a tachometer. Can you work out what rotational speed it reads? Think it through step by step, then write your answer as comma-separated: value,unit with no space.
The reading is 1900,rpm
